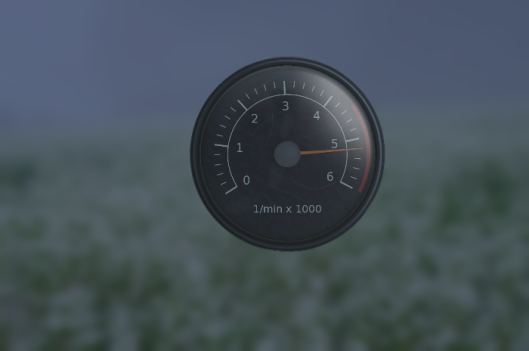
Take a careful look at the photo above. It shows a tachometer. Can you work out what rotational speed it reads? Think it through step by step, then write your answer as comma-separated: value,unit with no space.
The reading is 5200,rpm
